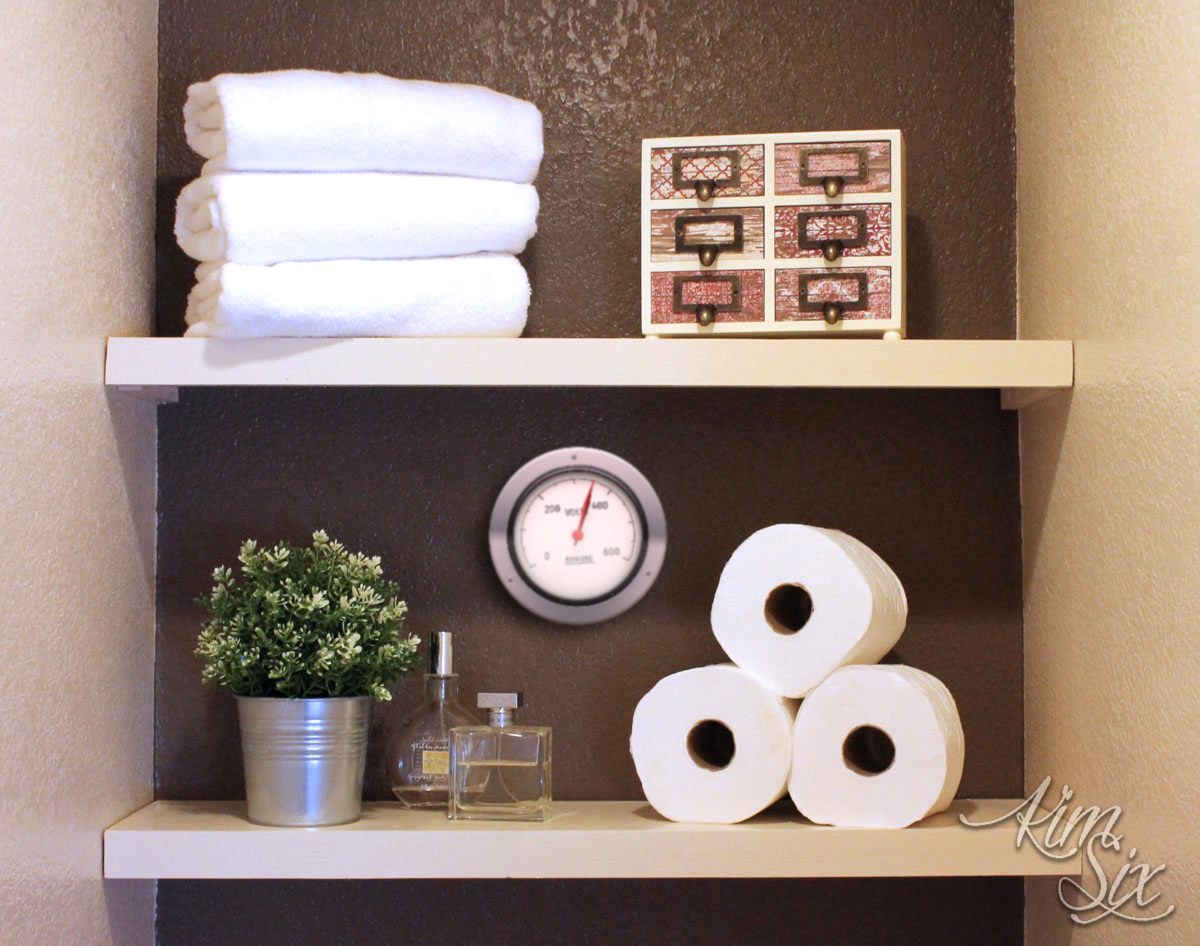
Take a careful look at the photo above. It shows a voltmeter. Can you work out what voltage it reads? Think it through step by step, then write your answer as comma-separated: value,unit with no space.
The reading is 350,V
